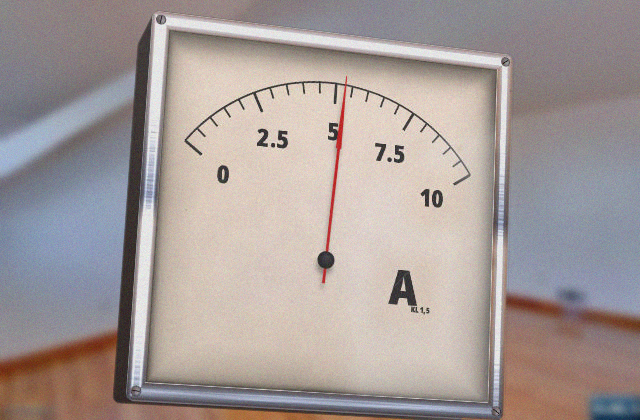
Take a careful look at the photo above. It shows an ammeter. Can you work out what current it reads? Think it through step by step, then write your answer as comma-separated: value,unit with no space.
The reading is 5.25,A
